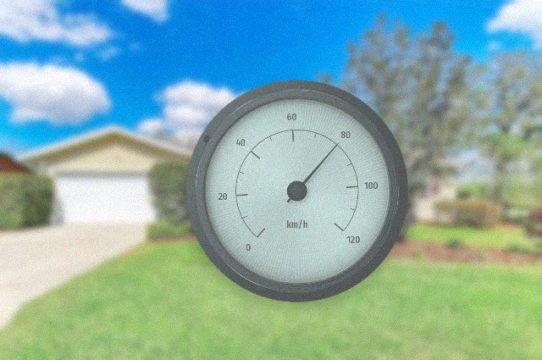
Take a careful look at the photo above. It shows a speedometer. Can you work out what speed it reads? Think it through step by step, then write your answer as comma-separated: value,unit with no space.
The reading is 80,km/h
